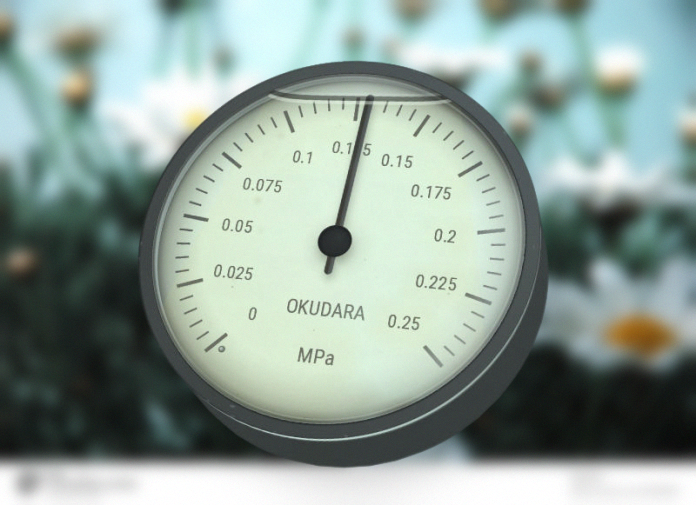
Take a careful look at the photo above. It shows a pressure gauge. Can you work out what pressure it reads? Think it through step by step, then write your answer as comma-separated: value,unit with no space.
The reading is 0.13,MPa
